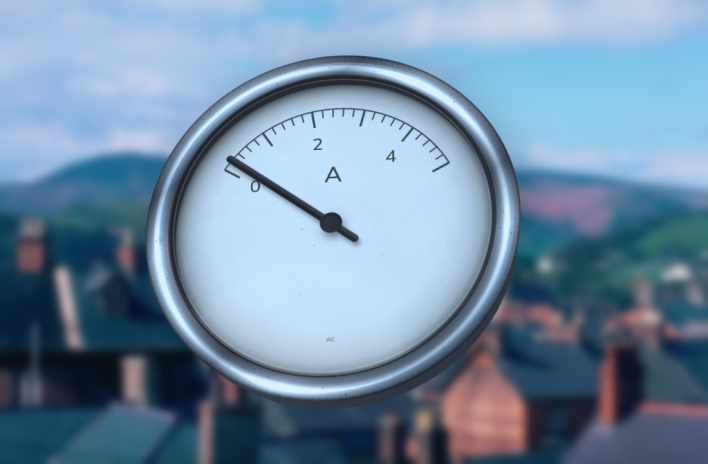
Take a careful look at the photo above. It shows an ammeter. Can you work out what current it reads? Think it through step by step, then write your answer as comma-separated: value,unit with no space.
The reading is 0.2,A
